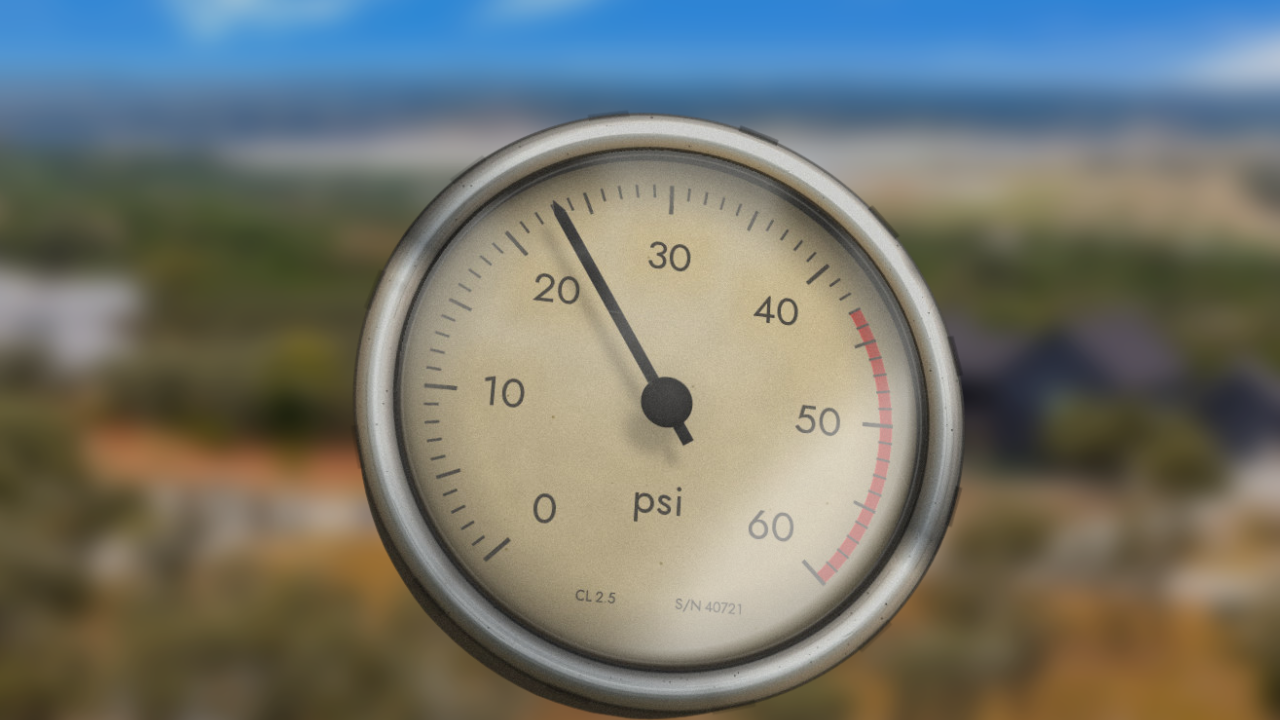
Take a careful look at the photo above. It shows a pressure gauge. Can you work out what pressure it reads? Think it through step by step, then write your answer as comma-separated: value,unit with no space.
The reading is 23,psi
